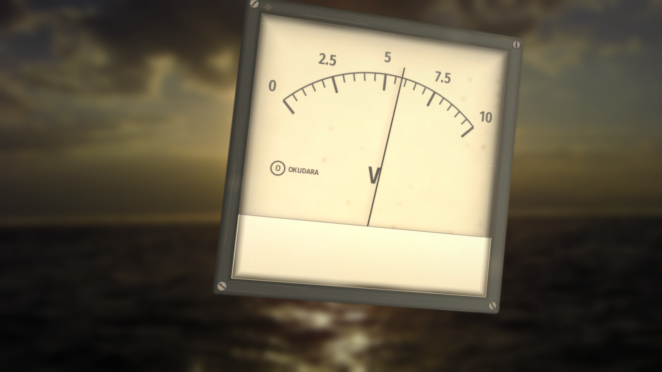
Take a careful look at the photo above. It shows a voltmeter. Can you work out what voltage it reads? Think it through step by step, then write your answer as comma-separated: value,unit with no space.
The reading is 5.75,V
